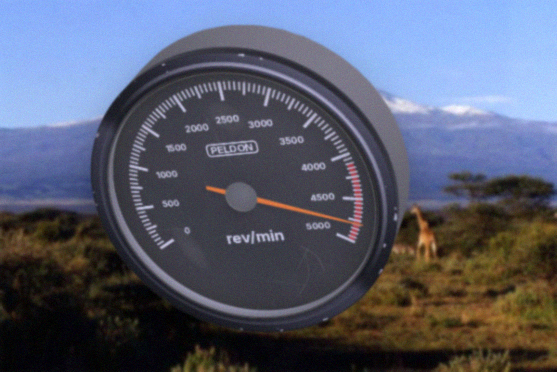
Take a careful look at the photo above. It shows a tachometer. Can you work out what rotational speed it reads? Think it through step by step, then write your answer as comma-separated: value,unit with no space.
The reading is 4750,rpm
